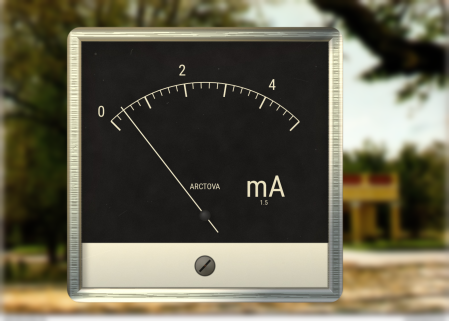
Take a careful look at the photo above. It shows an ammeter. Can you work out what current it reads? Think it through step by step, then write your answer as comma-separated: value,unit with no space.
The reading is 0.4,mA
